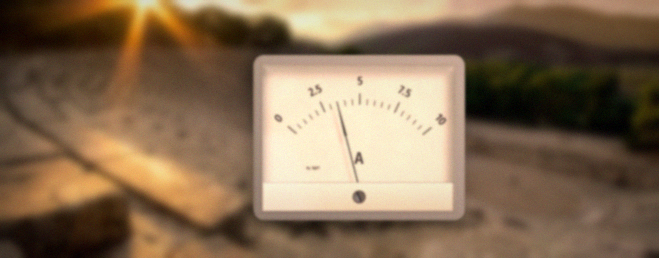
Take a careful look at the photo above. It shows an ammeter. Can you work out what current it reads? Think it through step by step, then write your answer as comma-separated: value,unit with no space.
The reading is 3.5,A
